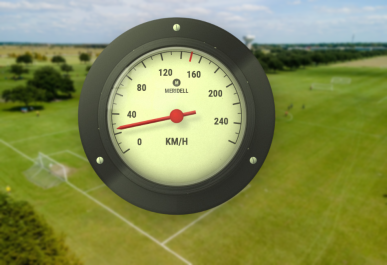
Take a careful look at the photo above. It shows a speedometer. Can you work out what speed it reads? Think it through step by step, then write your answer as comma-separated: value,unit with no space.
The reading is 25,km/h
